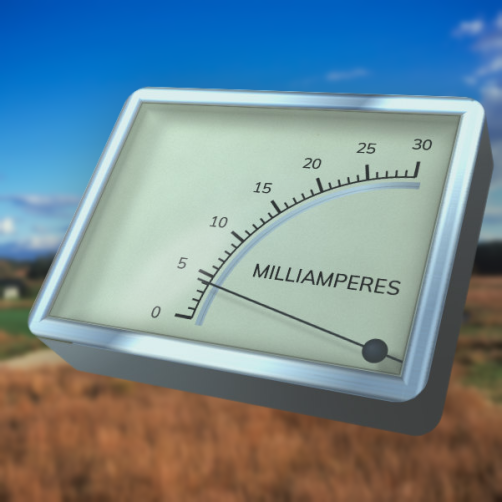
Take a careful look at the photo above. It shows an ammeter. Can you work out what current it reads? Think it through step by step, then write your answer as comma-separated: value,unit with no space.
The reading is 4,mA
